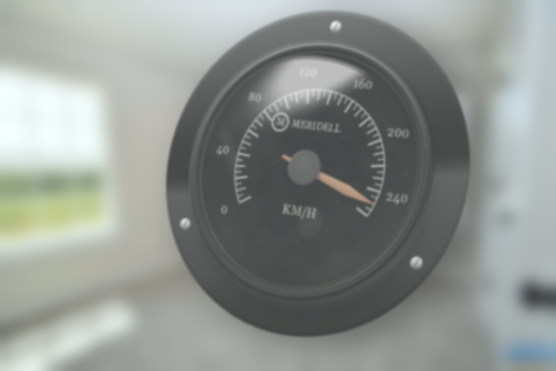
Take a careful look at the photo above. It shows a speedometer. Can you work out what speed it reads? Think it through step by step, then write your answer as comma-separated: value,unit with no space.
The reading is 250,km/h
